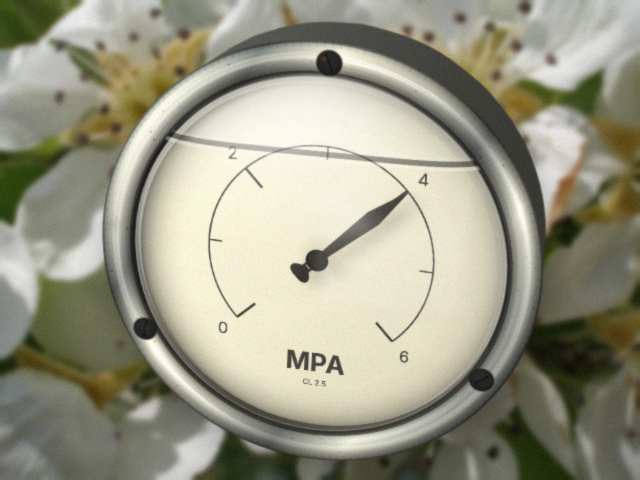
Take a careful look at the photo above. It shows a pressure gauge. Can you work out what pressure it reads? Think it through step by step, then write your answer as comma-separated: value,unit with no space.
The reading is 4,MPa
